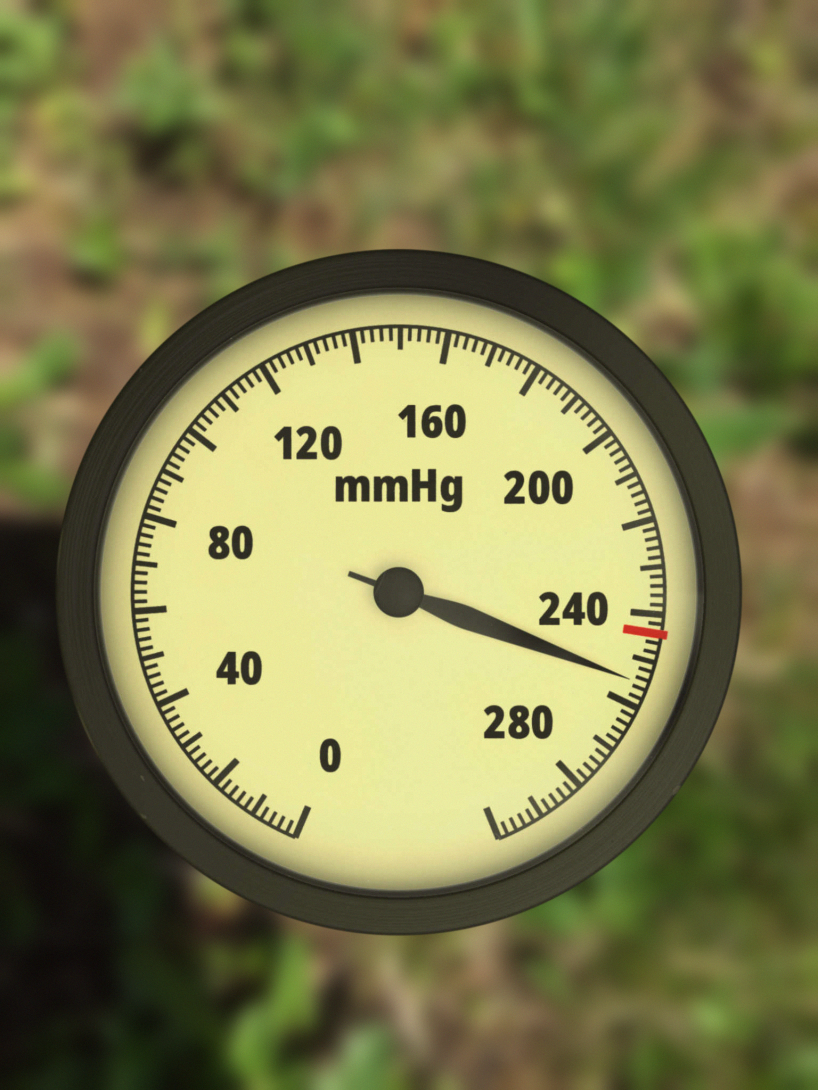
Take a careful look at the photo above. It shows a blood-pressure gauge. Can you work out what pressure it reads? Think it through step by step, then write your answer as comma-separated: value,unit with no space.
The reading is 255,mmHg
